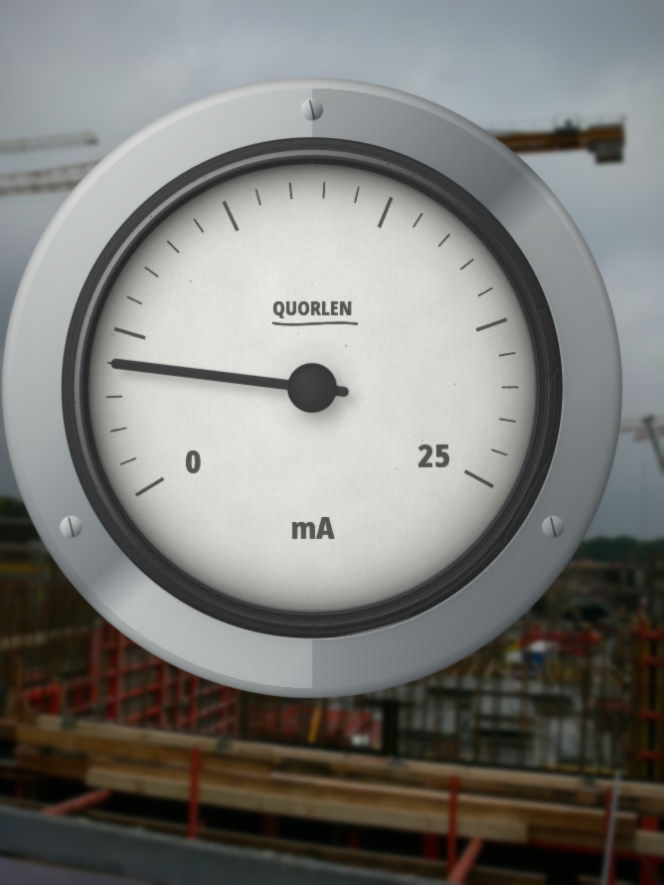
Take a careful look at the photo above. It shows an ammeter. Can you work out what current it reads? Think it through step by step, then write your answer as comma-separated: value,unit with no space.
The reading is 4,mA
